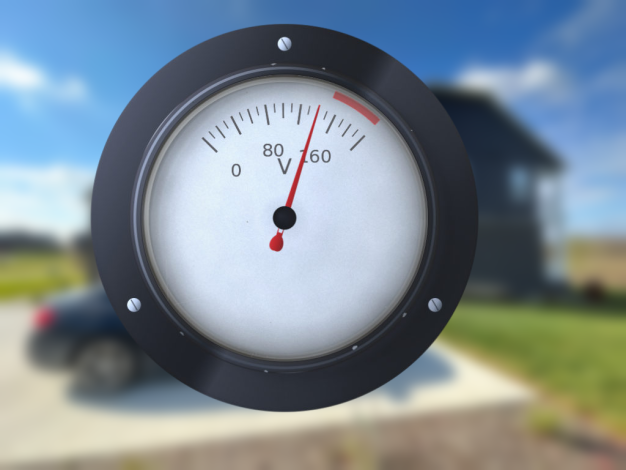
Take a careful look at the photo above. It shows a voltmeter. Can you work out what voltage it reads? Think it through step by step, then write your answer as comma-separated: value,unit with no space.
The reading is 140,V
